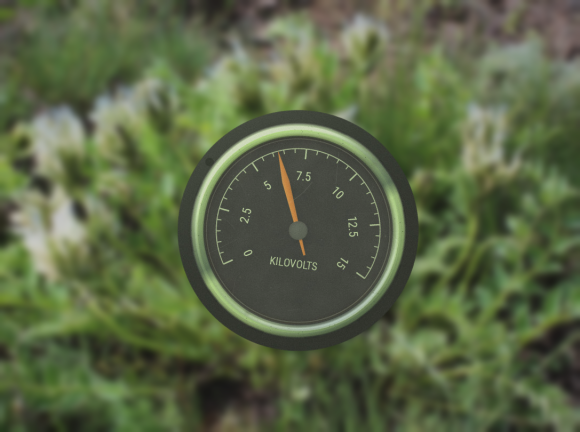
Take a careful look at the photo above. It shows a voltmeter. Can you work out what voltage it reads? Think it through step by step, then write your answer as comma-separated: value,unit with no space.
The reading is 6.25,kV
